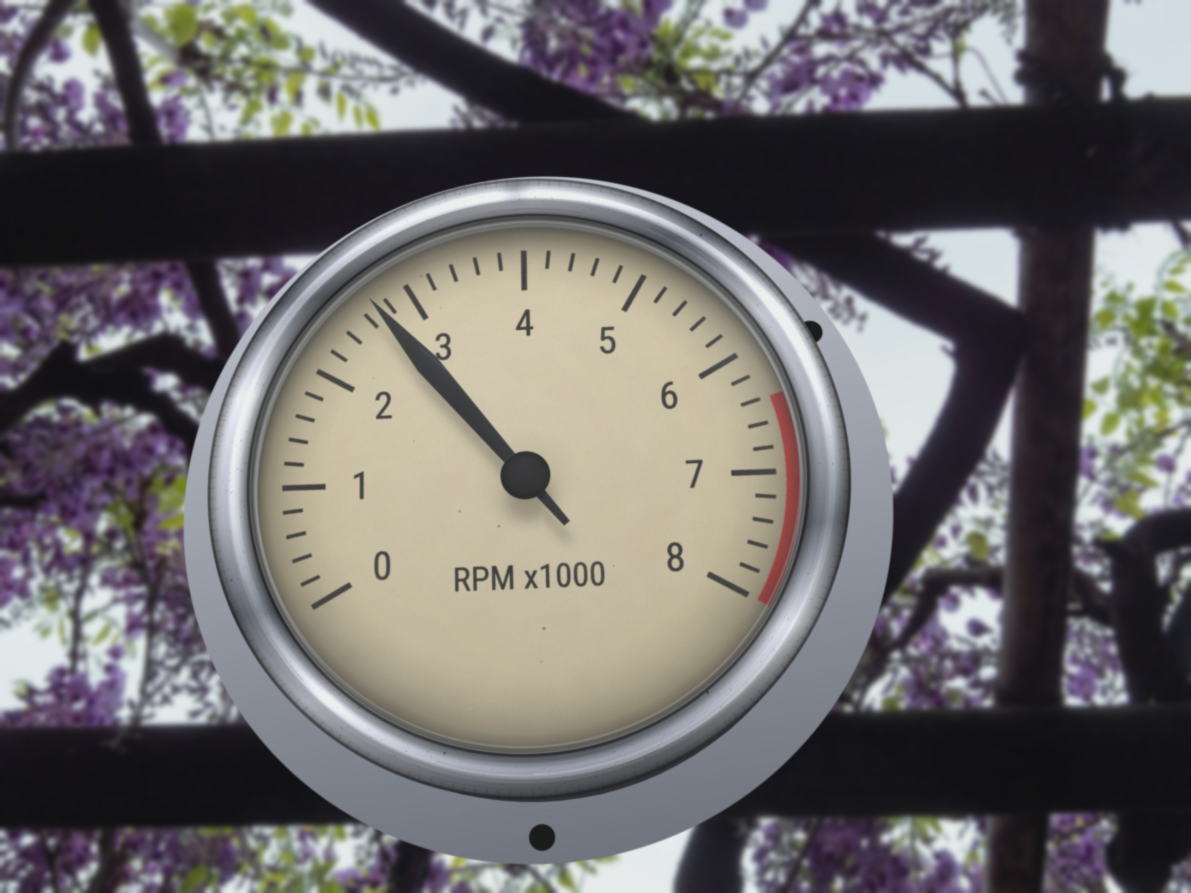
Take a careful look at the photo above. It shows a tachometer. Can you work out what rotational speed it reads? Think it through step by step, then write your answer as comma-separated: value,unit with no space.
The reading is 2700,rpm
